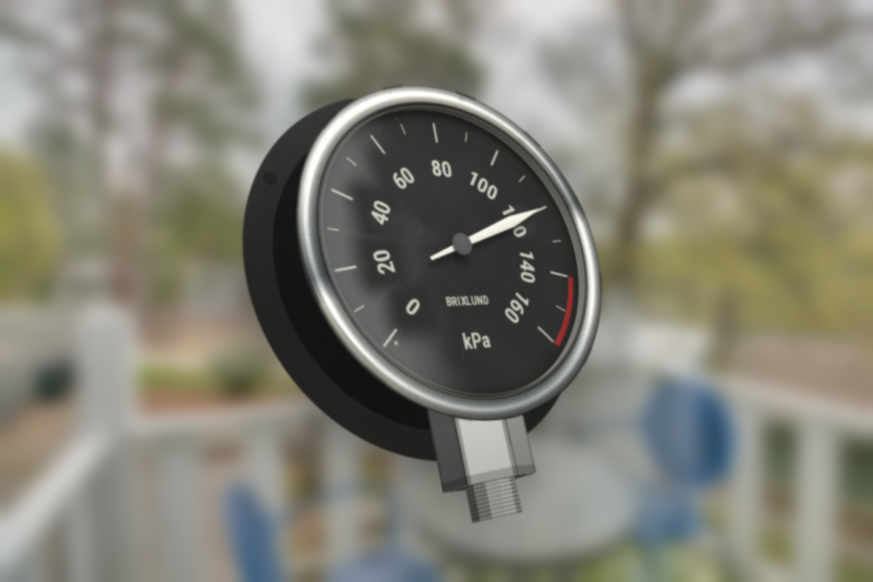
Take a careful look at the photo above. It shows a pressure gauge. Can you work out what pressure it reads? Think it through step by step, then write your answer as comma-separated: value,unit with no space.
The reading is 120,kPa
